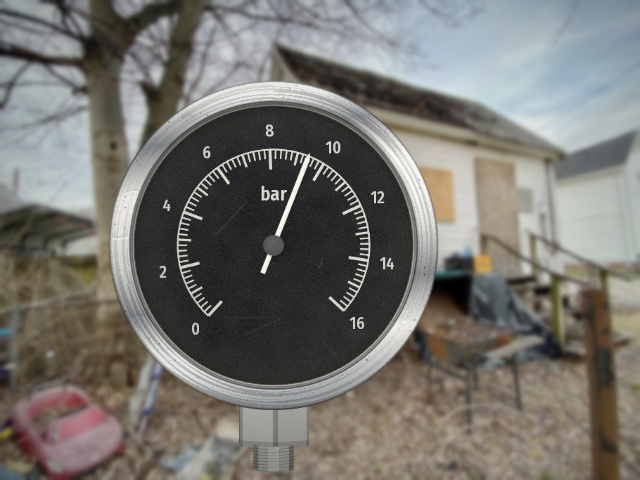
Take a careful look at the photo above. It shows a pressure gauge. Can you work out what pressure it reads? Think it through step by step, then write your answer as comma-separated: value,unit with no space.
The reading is 9.4,bar
